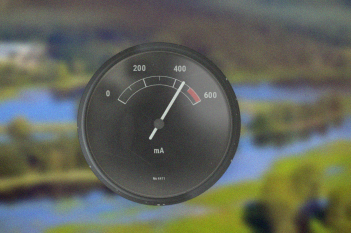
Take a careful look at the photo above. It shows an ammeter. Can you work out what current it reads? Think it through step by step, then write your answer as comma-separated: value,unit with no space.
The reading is 450,mA
